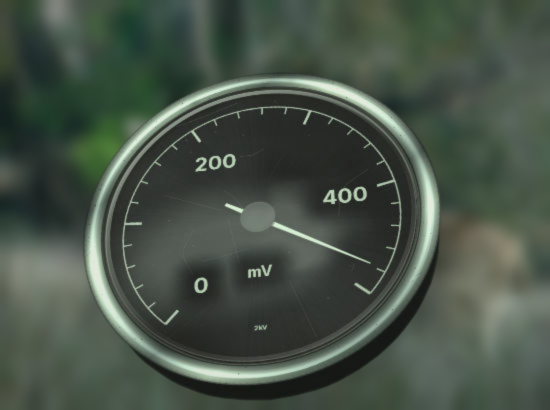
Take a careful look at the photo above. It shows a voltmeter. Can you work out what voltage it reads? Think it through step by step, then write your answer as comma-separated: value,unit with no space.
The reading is 480,mV
